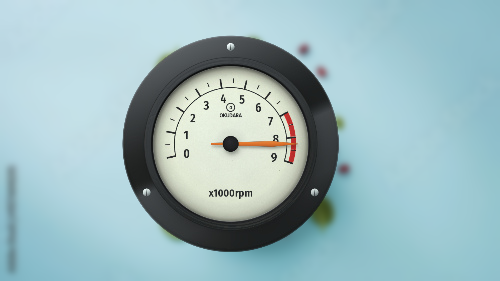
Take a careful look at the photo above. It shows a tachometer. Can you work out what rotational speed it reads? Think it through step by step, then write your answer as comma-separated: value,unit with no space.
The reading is 8250,rpm
